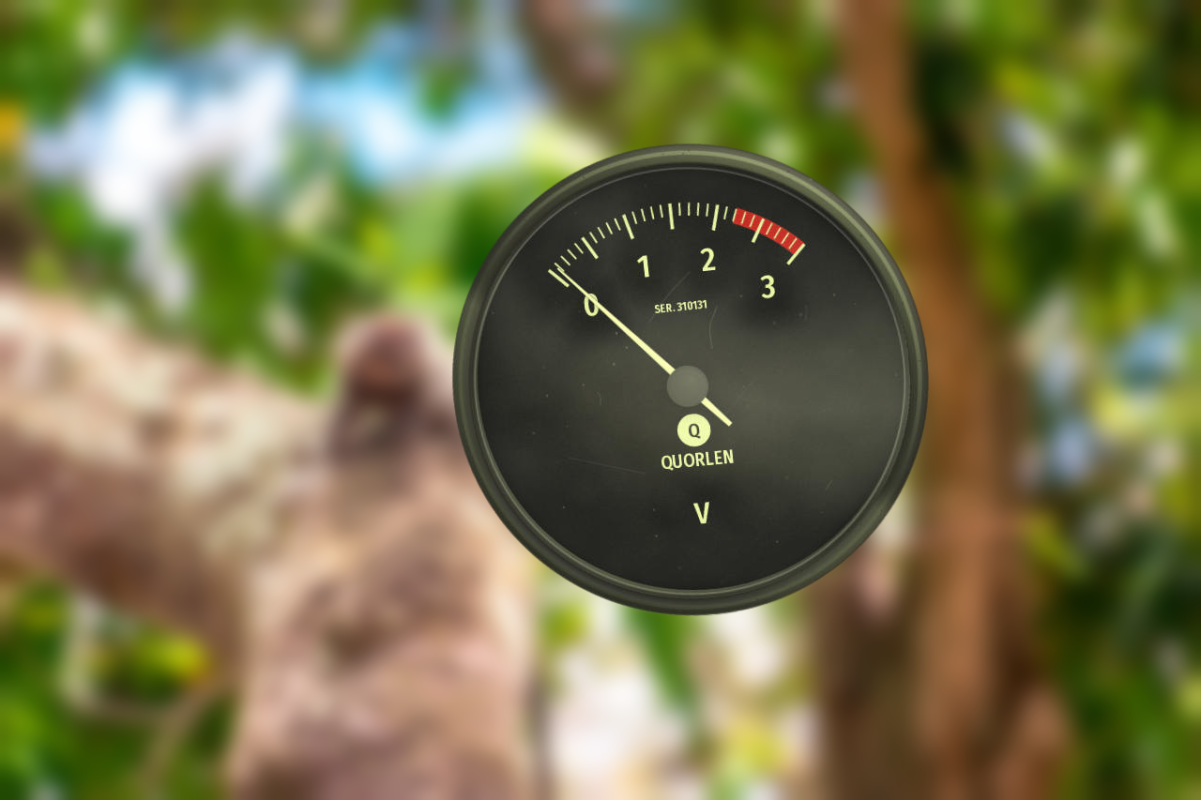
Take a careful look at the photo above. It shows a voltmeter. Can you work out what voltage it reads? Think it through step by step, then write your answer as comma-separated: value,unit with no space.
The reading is 0.1,V
